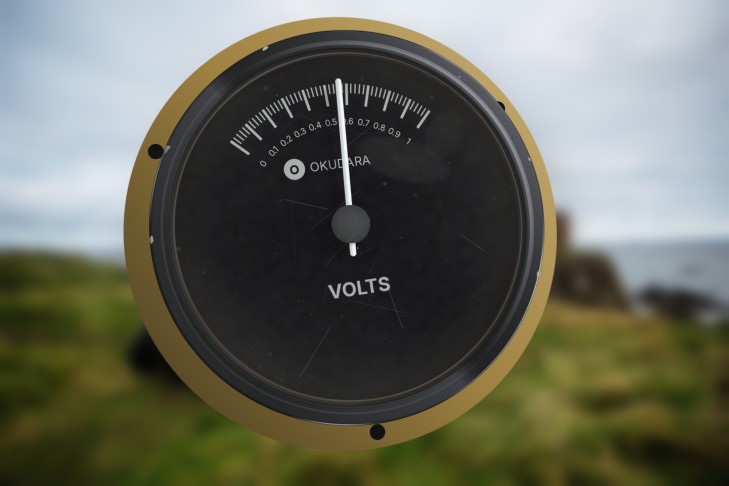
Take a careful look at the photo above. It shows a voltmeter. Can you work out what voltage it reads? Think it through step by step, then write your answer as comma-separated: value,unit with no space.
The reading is 0.56,V
